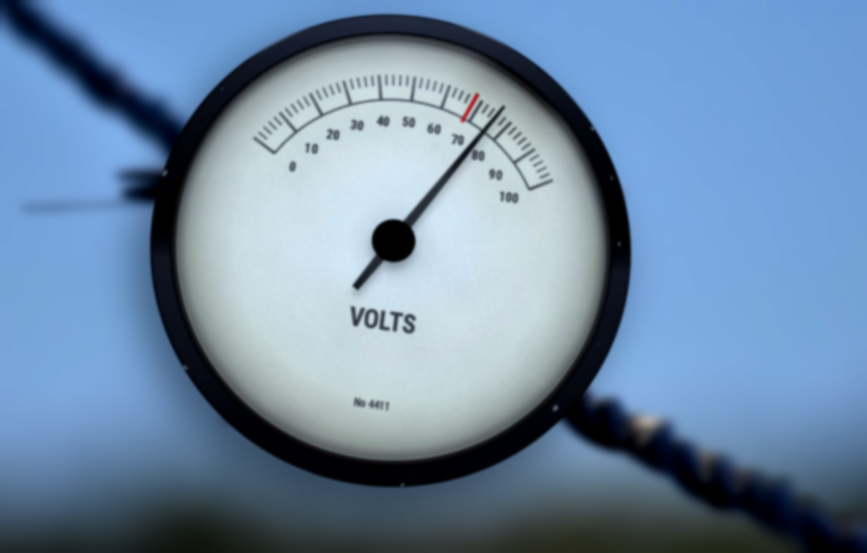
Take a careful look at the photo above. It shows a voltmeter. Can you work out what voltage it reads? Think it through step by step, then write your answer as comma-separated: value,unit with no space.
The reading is 76,V
